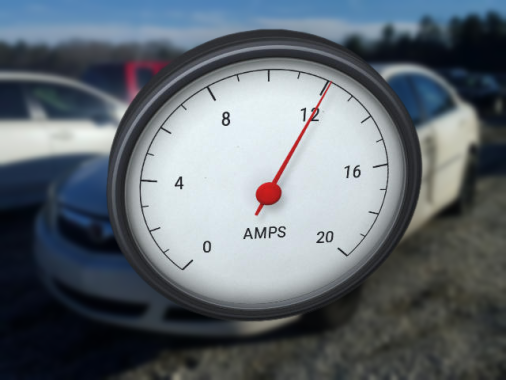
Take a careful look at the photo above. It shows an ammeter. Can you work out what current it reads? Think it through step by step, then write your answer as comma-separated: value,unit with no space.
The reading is 12,A
